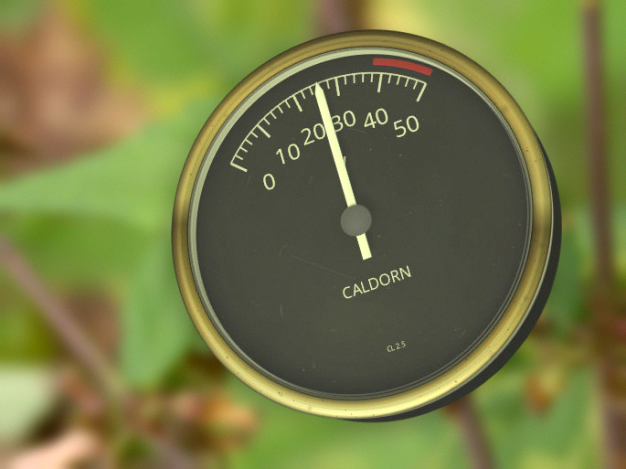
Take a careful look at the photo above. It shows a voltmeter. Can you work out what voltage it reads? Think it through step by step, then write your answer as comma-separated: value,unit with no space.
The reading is 26,V
